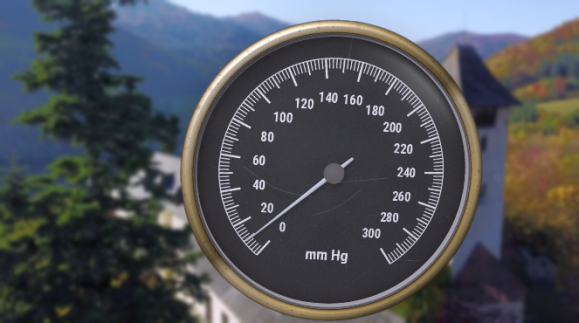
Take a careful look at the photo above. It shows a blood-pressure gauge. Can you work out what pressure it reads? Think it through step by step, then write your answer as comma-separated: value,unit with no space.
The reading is 10,mmHg
